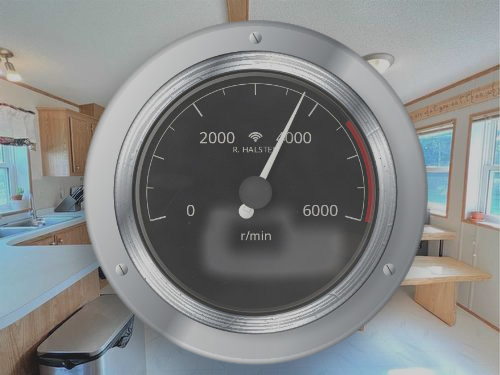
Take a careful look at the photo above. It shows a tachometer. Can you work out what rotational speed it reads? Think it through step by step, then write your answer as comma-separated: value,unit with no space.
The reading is 3750,rpm
